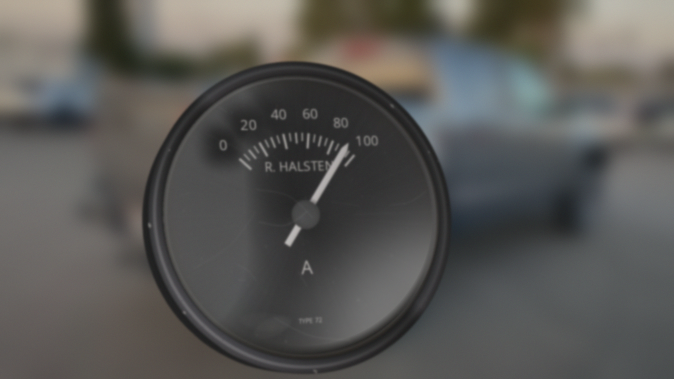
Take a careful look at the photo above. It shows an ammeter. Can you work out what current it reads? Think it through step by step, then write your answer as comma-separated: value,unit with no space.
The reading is 90,A
